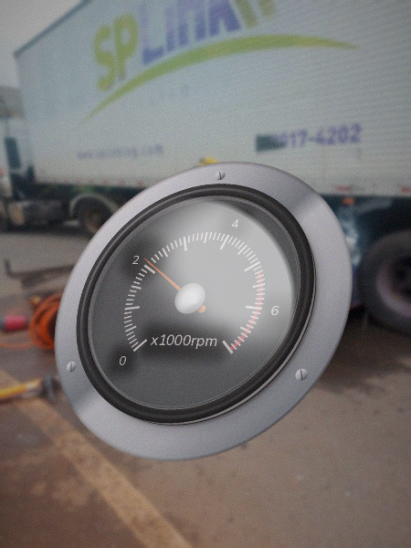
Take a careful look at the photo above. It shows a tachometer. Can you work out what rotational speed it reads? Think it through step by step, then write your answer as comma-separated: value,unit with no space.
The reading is 2100,rpm
